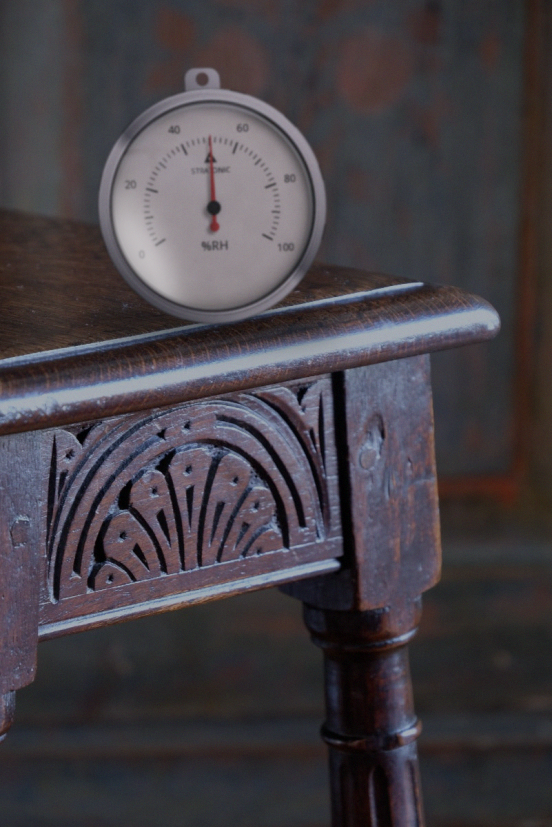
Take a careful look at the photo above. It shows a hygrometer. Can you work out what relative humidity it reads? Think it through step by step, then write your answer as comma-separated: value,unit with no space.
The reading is 50,%
